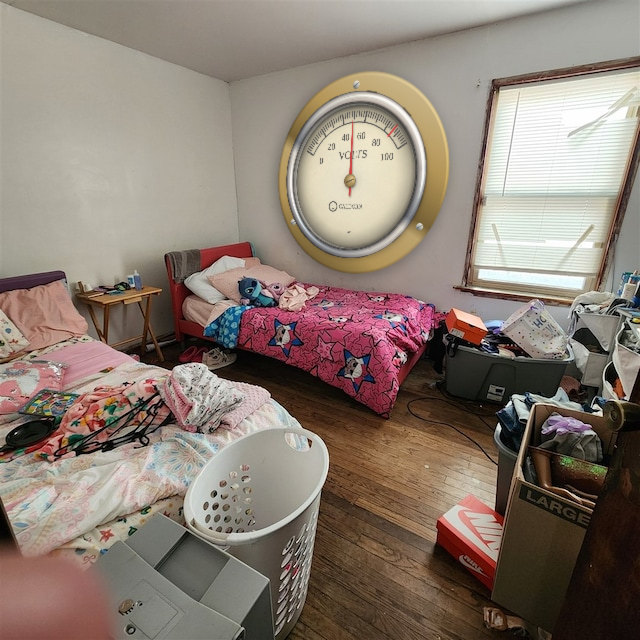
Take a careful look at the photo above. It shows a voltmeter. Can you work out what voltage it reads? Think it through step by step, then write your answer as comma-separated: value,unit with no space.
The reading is 50,V
